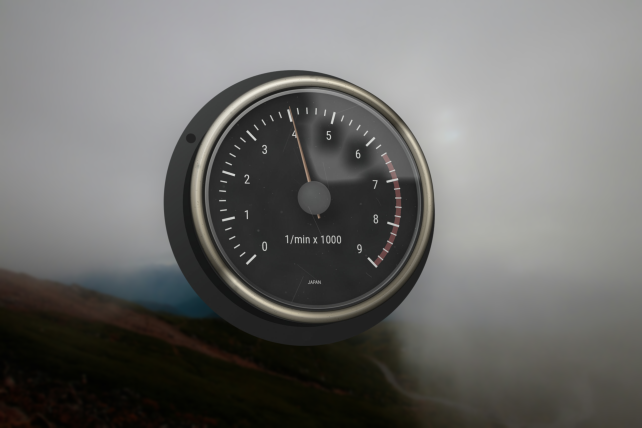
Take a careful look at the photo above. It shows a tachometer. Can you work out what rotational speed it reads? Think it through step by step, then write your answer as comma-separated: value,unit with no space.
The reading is 4000,rpm
